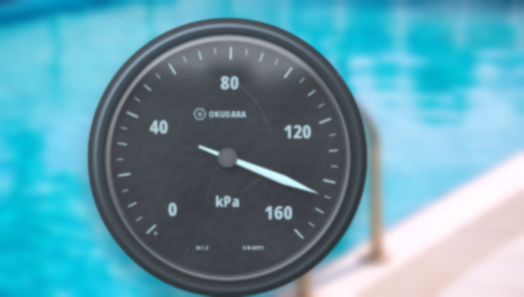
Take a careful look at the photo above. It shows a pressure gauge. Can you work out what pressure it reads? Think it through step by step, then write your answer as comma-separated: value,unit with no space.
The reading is 145,kPa
